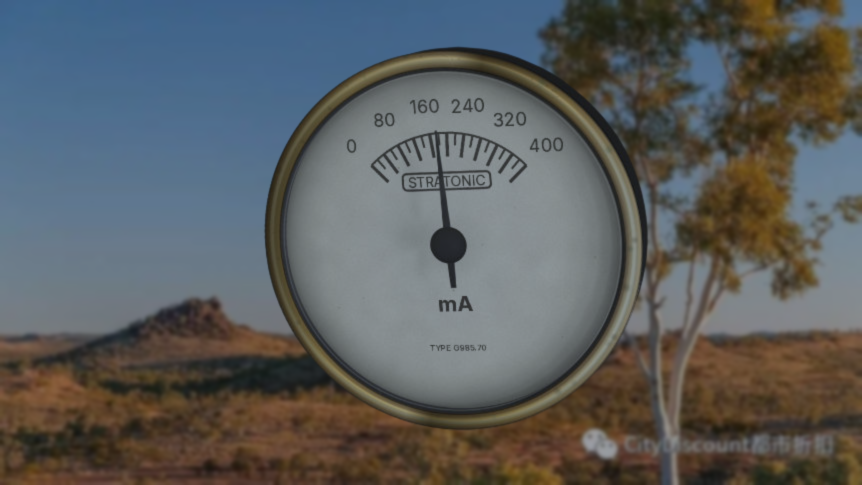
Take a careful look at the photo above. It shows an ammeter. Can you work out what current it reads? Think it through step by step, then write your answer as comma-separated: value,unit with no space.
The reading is 180,mA
